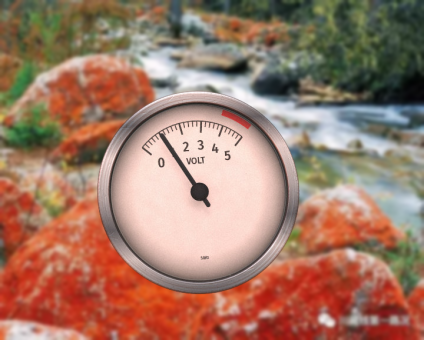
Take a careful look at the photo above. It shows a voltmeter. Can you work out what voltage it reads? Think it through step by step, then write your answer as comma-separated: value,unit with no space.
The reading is 1,V
